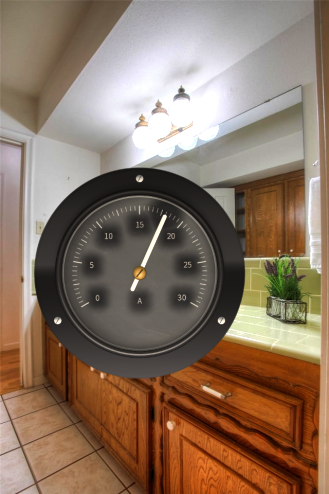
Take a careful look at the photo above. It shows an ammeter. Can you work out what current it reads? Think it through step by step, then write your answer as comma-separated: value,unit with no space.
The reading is 18,A
